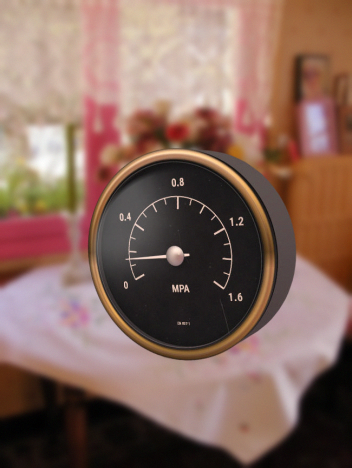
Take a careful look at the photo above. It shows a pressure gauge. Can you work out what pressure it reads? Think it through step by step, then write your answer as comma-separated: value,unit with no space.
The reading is 0.15,MPa
